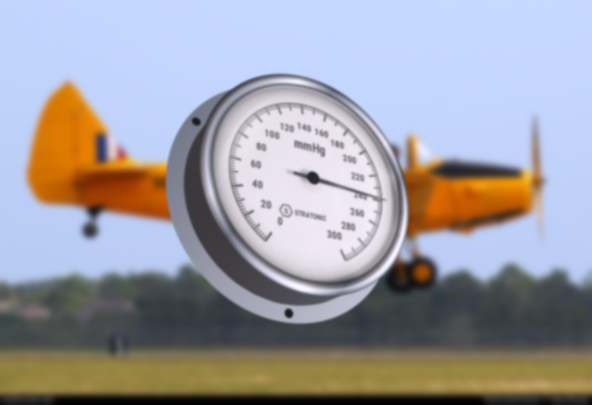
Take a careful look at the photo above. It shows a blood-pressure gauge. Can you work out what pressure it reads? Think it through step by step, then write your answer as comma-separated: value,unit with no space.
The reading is 240,mmHg
